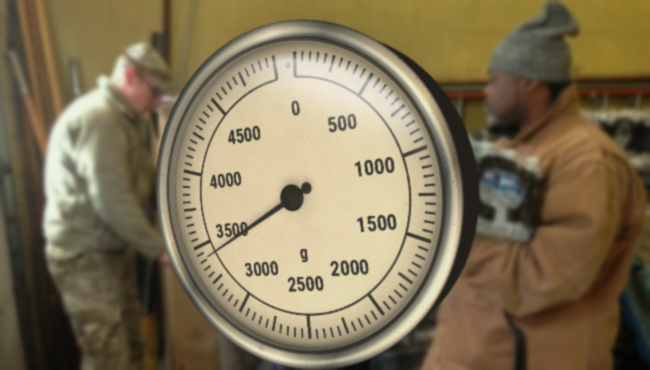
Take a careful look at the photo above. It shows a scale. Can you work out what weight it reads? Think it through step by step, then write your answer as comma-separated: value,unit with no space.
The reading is 3400,g
